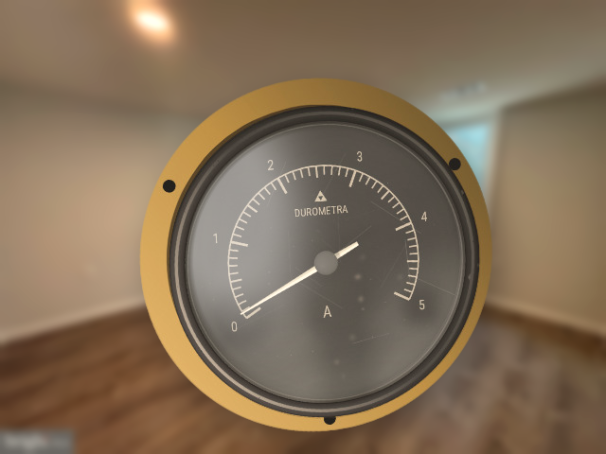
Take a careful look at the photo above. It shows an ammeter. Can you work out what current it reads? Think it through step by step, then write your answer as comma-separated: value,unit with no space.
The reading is 0.1,A
